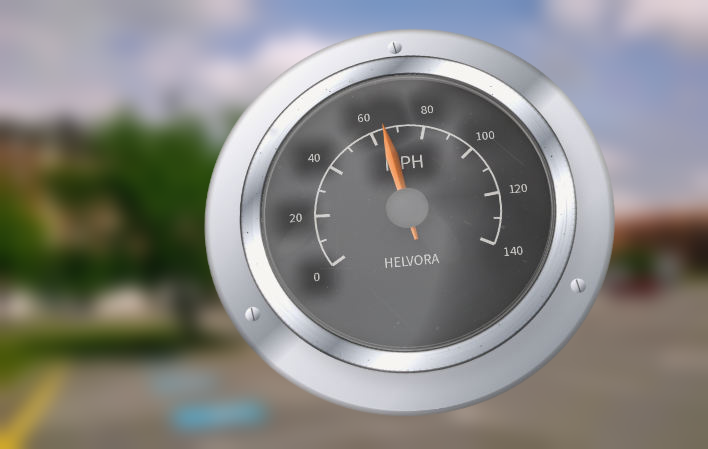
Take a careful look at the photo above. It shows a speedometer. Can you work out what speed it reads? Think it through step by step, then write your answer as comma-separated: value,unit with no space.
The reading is 65,mph
